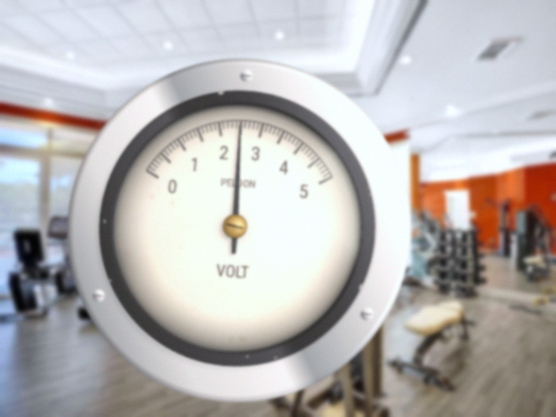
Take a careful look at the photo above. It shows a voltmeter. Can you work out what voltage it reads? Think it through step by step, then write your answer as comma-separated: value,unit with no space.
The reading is 2.5,V
